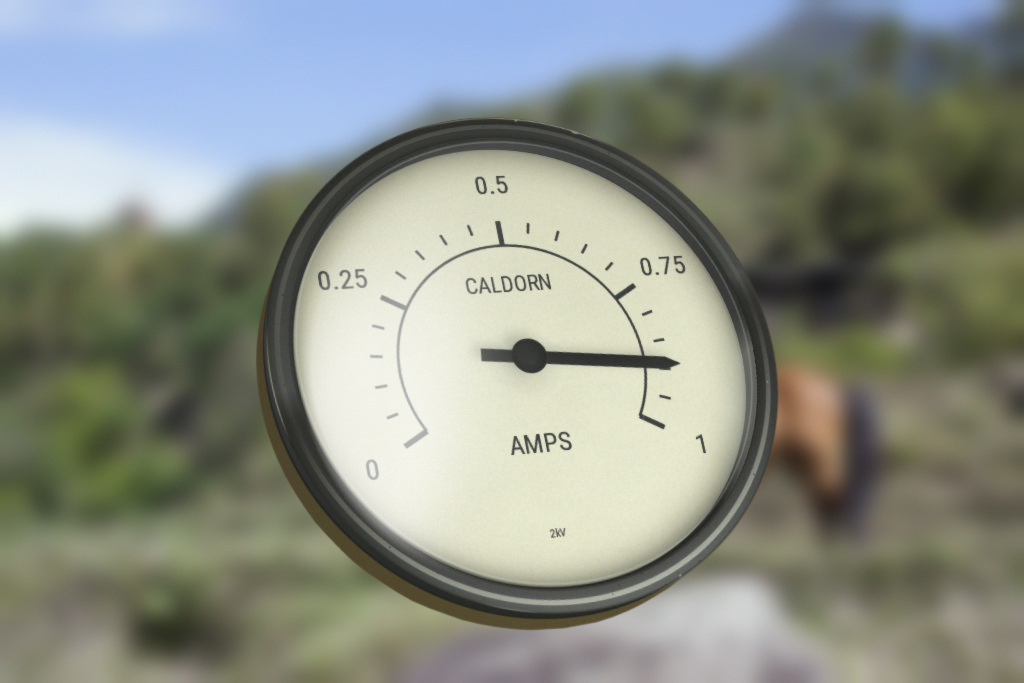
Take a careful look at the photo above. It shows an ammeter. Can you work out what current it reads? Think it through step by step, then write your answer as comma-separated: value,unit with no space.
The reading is 0.9,A
